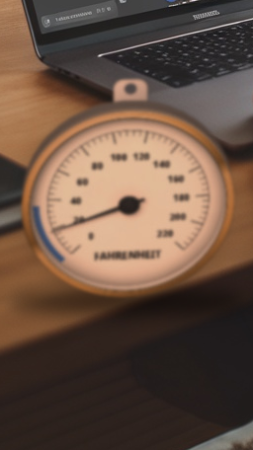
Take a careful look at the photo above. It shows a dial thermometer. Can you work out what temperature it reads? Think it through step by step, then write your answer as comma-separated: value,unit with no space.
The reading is 20,°F
